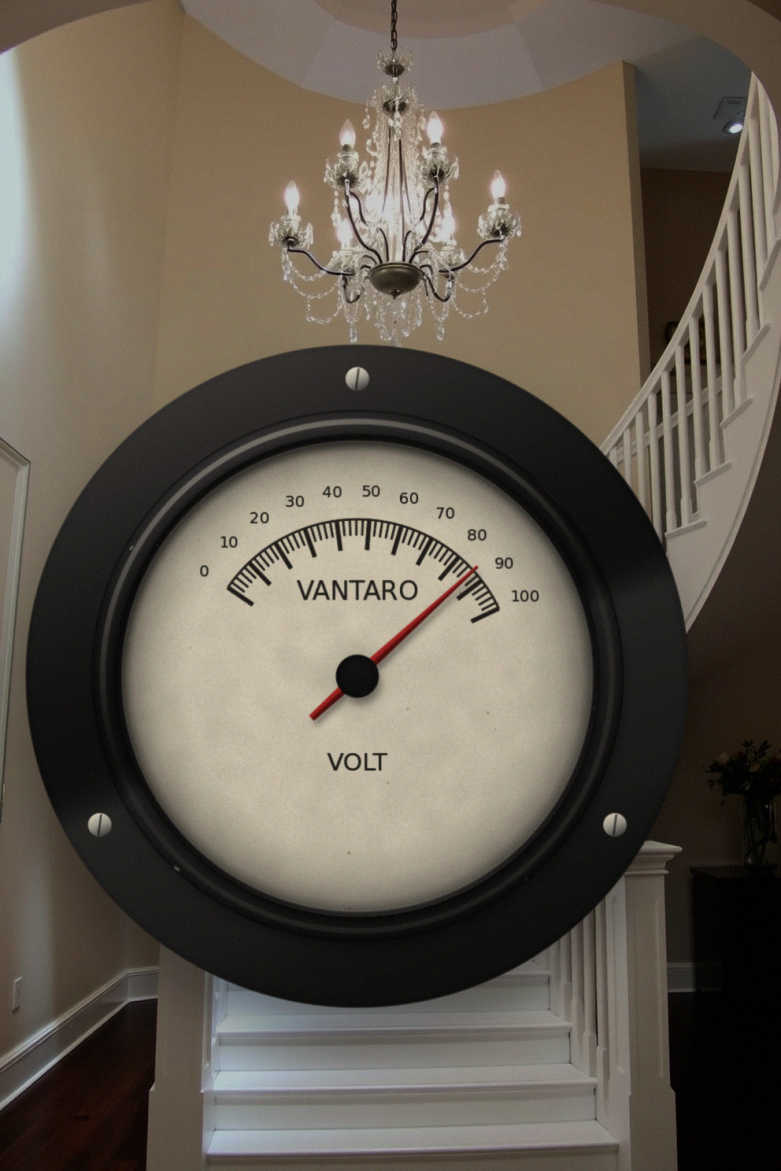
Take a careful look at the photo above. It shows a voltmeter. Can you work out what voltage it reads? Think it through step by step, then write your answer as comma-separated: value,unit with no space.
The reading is 86,V
